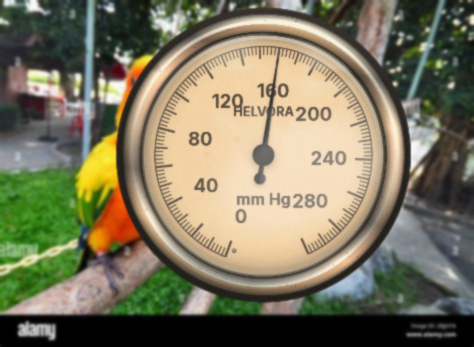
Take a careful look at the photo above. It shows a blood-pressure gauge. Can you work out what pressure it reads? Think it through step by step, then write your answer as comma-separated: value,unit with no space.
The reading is 160,mmHg
